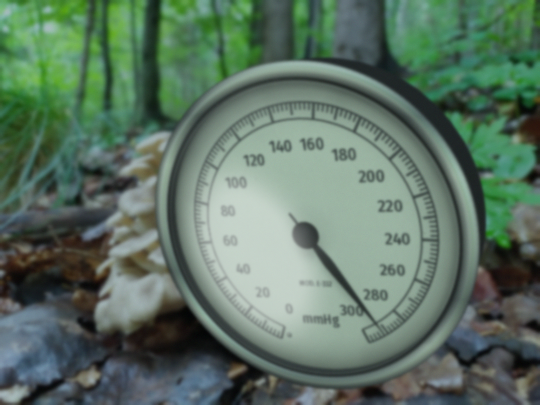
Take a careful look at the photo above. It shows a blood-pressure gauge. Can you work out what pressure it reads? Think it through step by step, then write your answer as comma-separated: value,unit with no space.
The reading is 290,mmHg
